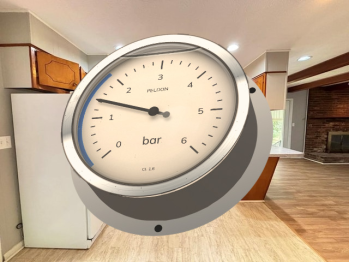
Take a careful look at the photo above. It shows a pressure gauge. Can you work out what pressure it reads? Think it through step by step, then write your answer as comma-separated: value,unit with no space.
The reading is 1.4,bar
